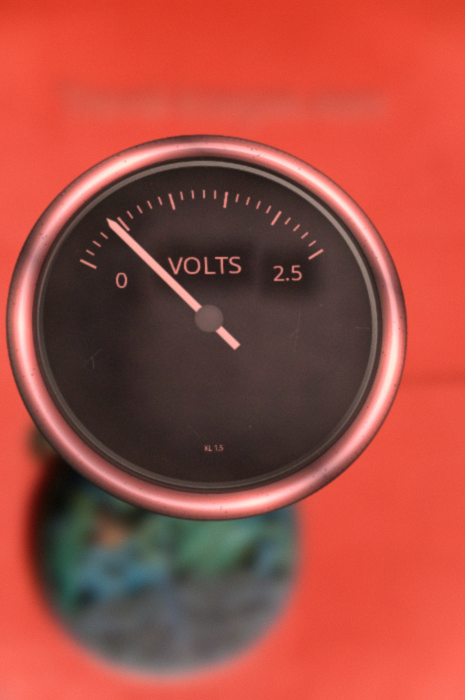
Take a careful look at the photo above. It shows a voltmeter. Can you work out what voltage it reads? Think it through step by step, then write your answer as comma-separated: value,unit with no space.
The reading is 0.4,V
